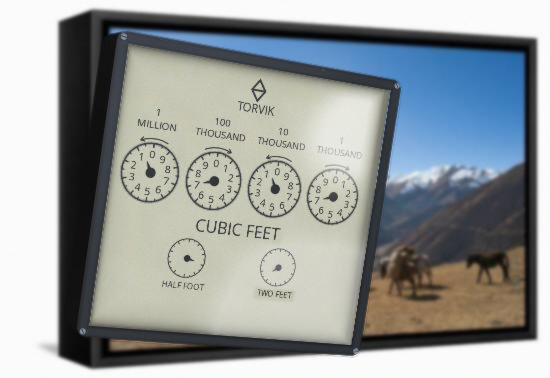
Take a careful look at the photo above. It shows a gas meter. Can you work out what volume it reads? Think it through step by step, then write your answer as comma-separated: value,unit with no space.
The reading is 70700,ft³
